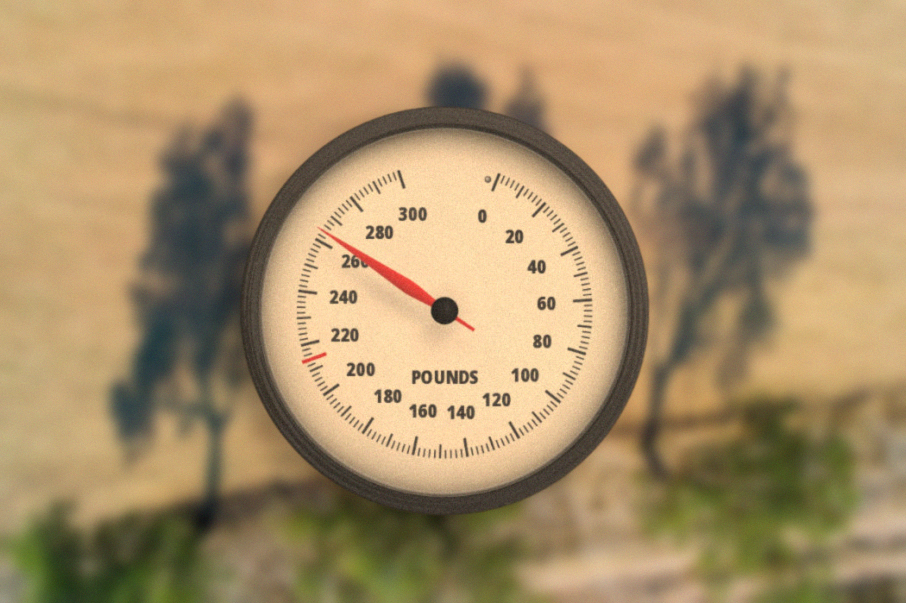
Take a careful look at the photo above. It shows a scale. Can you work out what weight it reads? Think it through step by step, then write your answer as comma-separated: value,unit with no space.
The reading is 264,lb
